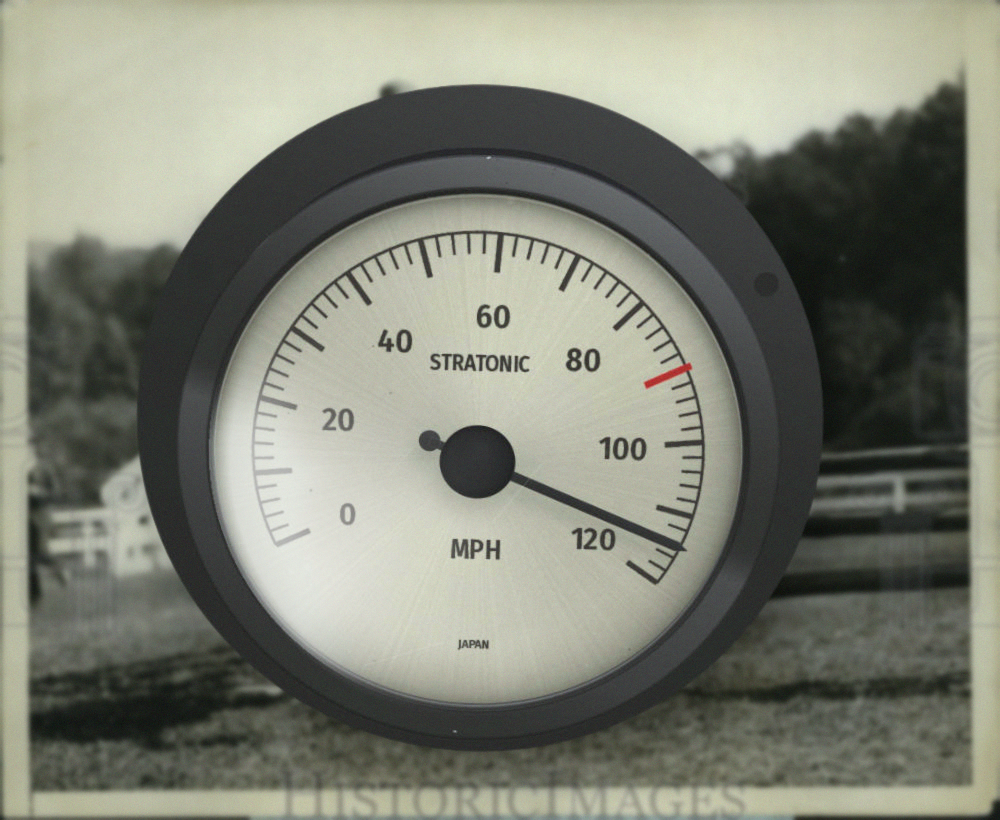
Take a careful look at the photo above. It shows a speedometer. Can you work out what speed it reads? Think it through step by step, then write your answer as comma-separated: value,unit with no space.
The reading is 114,mph
